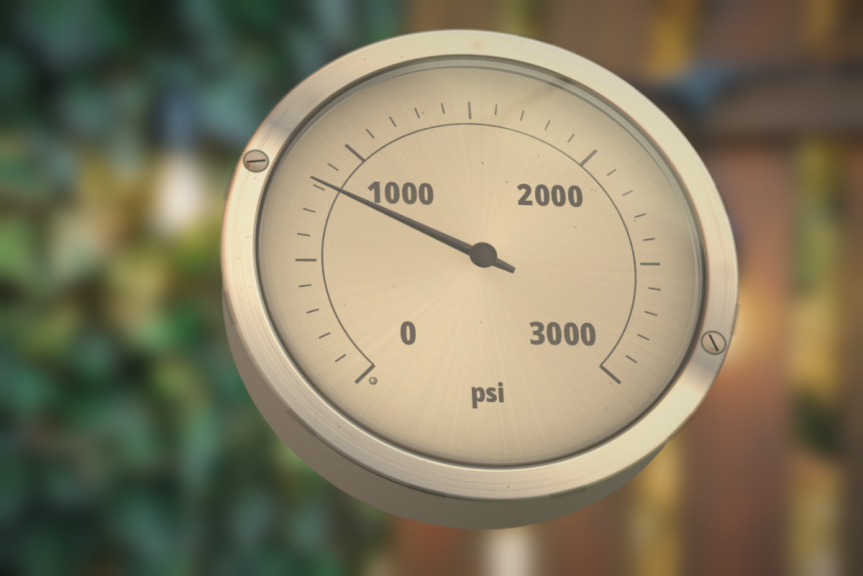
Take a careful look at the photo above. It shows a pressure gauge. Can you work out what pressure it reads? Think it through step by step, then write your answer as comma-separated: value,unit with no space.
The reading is 800,psi
